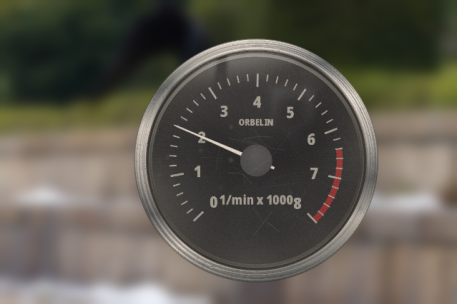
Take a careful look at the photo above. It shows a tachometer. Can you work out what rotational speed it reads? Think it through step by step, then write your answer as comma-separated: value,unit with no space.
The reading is 2000,rpm
